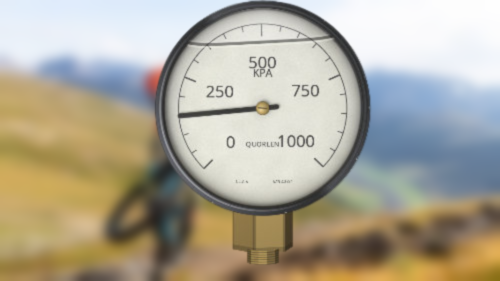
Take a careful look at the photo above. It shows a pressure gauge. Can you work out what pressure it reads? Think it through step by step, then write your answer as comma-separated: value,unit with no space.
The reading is 150,kPa
